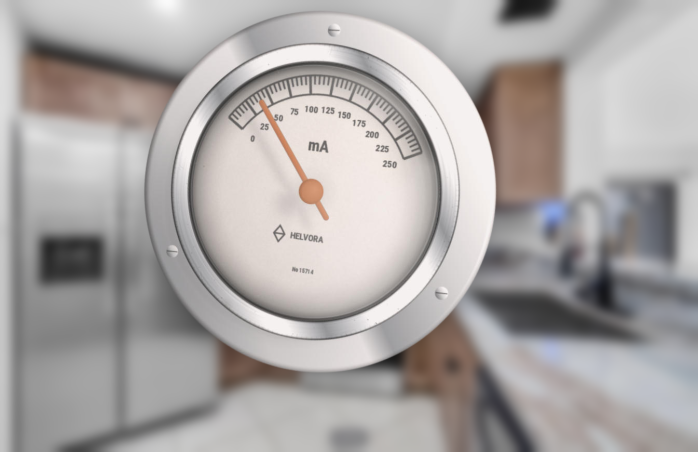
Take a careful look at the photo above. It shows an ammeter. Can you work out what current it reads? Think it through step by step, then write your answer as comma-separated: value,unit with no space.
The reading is 40,mA
